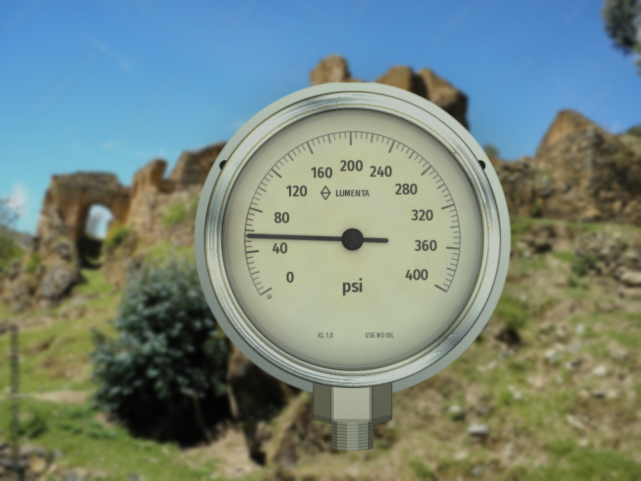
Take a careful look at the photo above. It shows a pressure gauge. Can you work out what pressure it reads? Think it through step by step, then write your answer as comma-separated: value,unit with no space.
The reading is 55,psi
